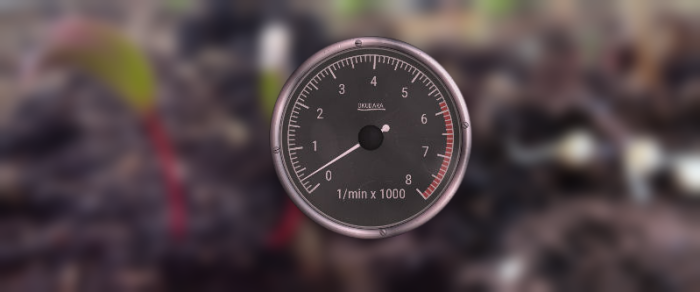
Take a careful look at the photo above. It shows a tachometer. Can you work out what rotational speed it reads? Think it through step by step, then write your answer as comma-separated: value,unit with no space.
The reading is 300,rpm
